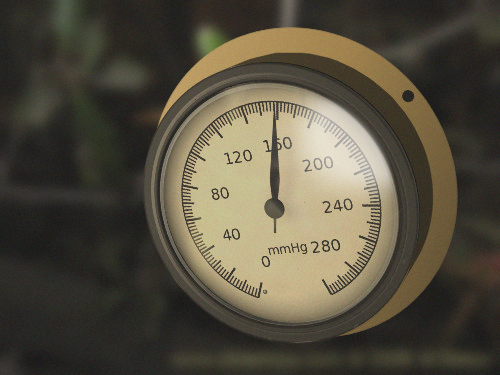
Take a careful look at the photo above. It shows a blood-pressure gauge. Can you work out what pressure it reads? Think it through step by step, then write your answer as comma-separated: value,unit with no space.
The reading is 160,mmHg
